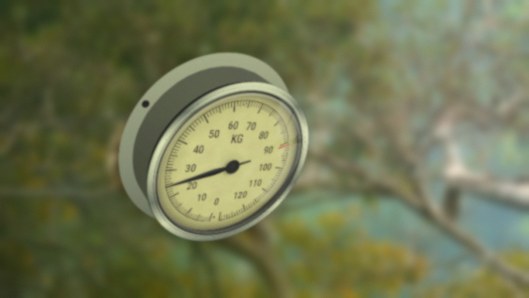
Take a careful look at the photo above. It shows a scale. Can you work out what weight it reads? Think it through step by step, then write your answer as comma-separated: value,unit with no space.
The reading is 25,kg
